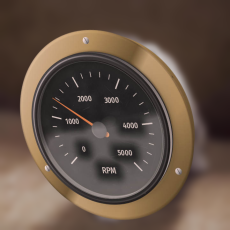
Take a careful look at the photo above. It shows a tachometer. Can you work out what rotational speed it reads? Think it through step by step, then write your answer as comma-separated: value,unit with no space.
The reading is 1400,rpm
